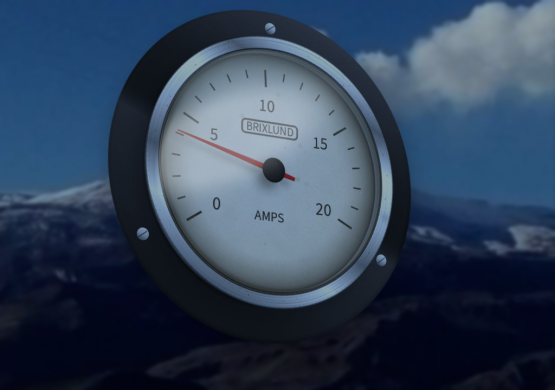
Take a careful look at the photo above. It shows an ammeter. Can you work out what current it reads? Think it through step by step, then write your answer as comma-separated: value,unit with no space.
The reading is 4,A
